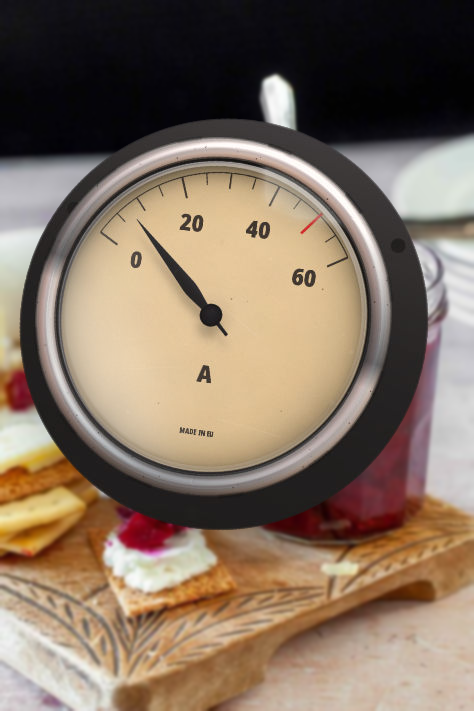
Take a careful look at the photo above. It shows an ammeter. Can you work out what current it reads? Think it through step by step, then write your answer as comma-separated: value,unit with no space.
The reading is 7.5,A
